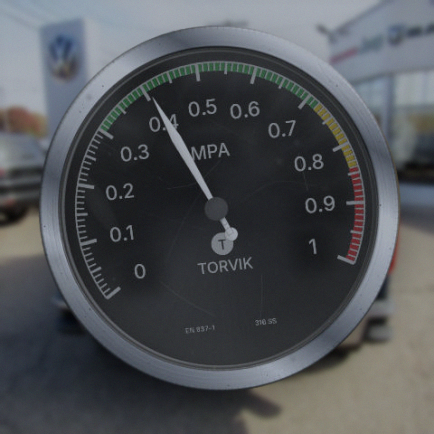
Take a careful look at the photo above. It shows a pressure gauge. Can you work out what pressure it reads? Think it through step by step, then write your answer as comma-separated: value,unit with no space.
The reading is 0.41,MPa
